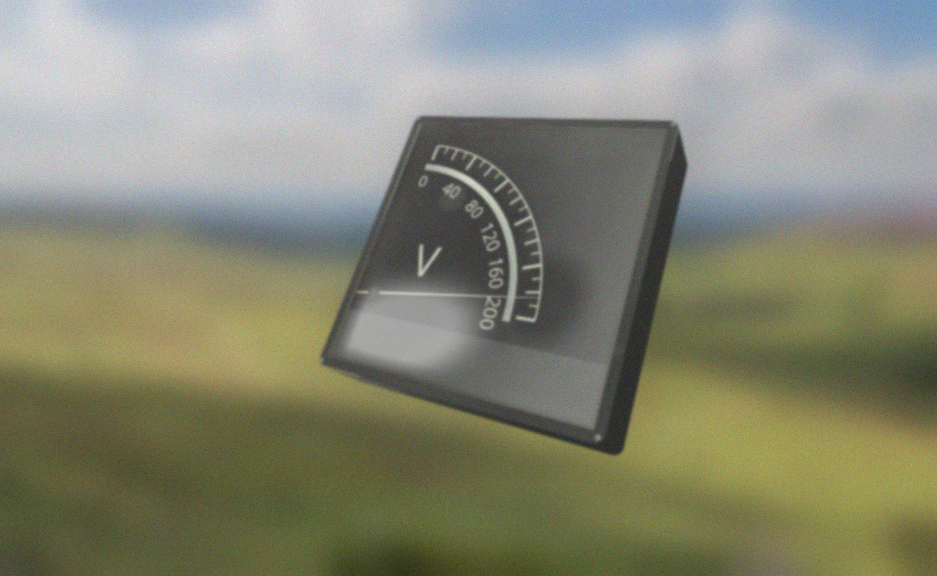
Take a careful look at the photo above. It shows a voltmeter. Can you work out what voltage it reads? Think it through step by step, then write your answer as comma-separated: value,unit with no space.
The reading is 185,V
